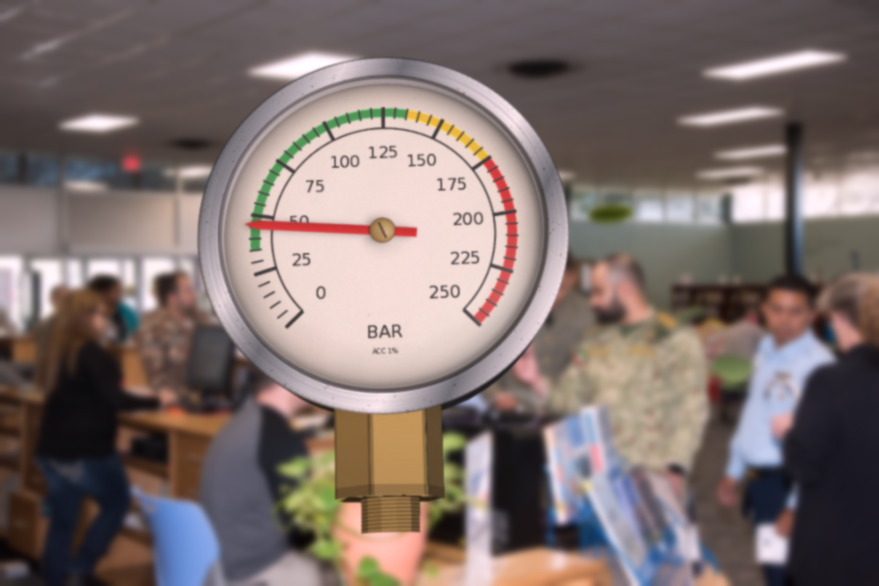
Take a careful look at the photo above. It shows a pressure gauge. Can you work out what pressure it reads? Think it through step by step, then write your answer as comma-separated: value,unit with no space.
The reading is 45,bar
